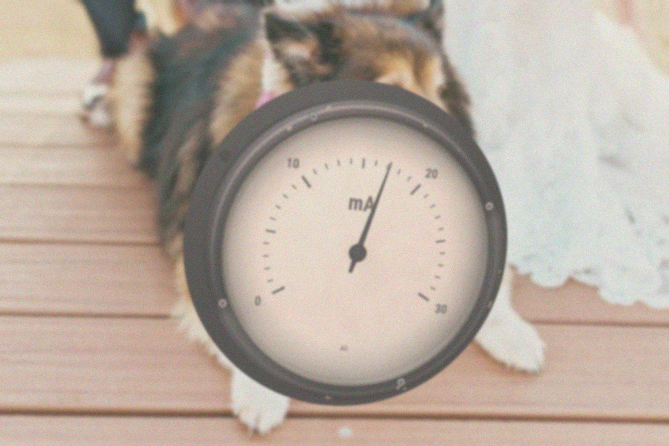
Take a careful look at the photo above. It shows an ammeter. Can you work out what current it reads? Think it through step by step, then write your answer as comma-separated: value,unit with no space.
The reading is 17,mA
